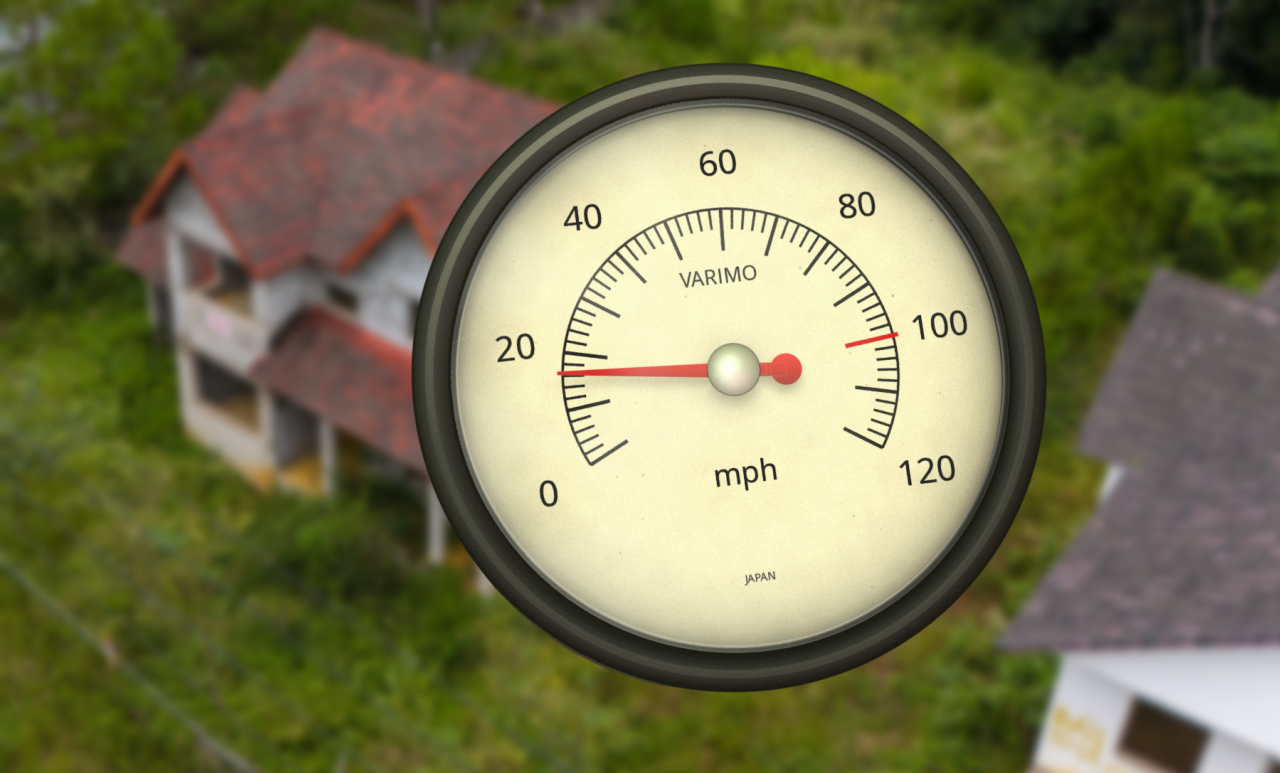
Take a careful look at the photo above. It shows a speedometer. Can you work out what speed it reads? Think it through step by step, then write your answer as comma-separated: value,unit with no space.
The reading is 16,mph
